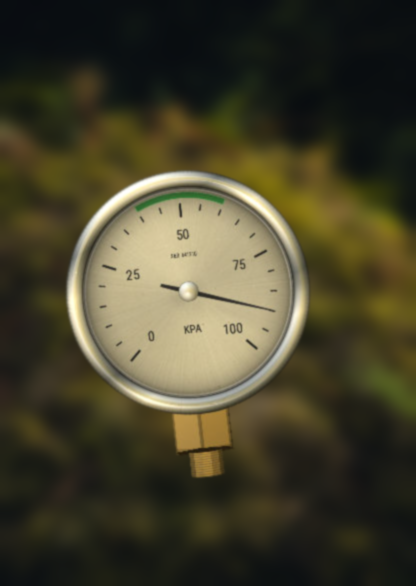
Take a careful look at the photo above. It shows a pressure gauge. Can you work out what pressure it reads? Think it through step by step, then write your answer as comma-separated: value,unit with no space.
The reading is 90,kPa
